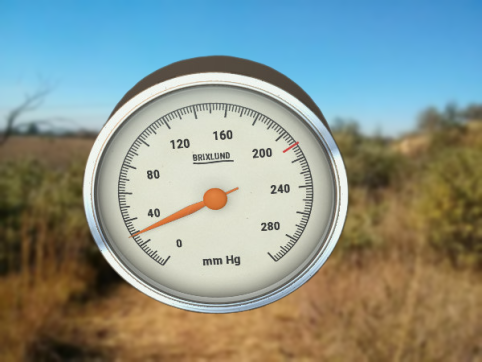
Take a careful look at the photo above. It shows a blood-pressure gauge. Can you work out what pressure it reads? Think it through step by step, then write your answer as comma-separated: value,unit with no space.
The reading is 30,mmHg
